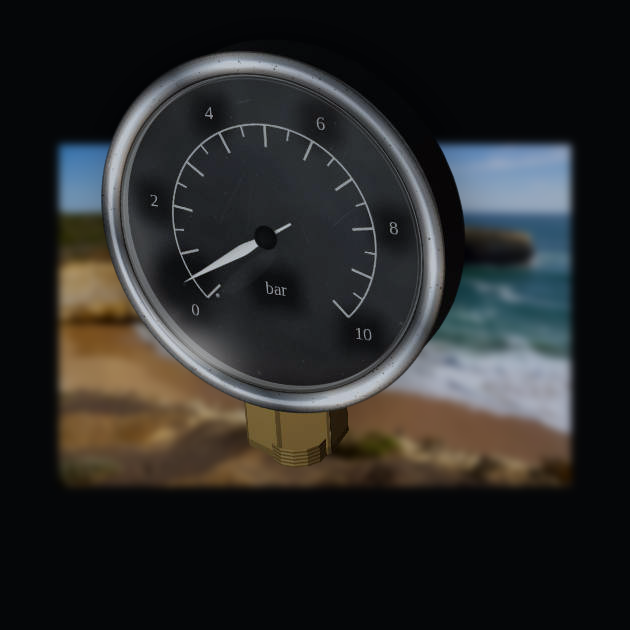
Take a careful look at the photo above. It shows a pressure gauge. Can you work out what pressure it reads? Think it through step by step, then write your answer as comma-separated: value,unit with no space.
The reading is 0.5,bar
